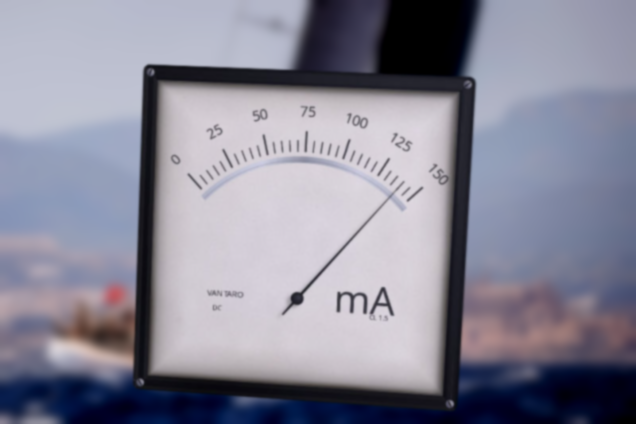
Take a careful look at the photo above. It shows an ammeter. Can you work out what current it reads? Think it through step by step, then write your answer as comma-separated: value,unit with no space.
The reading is 140,mA
